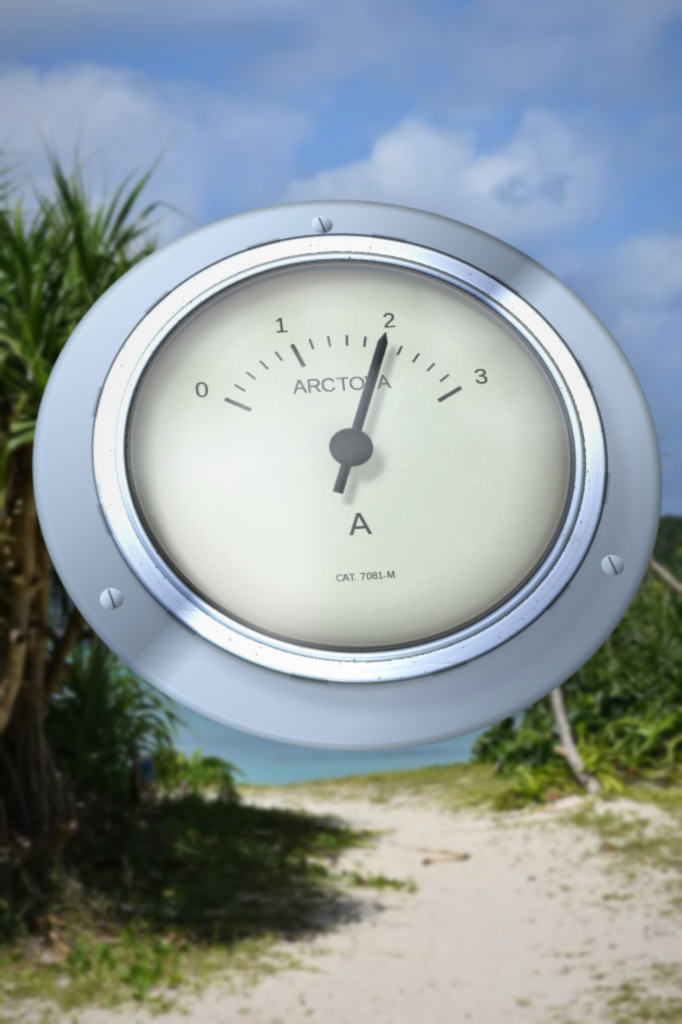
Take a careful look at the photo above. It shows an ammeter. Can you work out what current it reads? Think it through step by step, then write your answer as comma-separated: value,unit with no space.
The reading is 2,A
